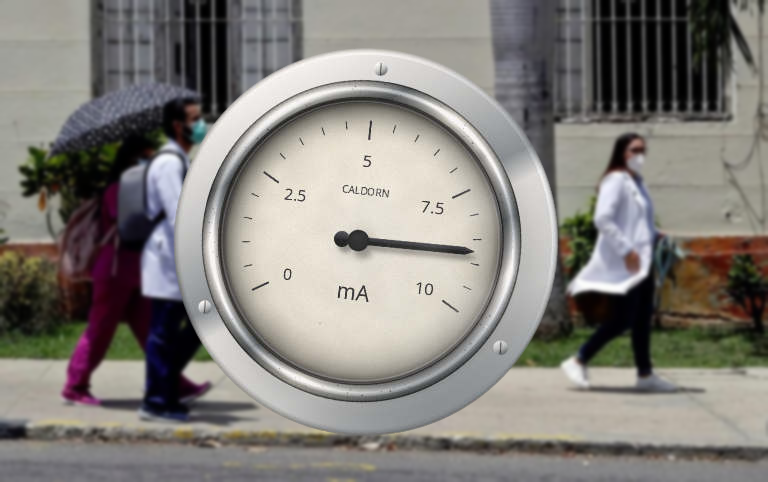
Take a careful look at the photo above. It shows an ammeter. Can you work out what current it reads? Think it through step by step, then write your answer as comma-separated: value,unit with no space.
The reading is 8.75,mA
